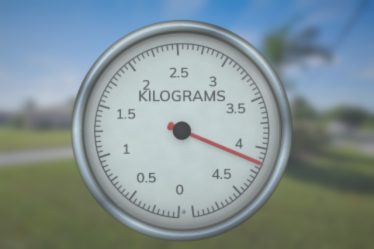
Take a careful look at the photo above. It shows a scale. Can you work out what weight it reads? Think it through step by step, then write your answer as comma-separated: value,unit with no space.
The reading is 4.15,kg
